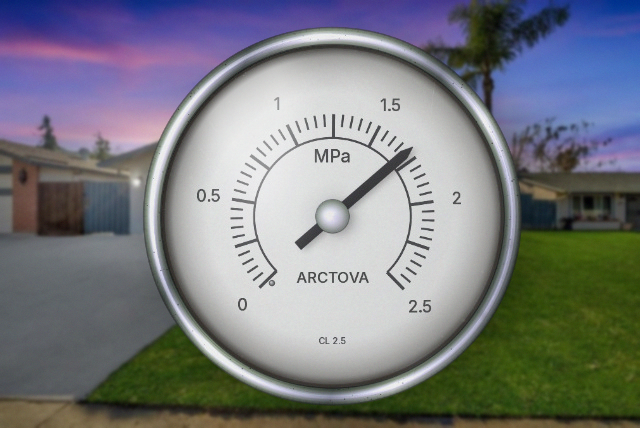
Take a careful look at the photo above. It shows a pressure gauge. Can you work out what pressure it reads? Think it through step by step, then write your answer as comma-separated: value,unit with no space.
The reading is 1.7,MPa
